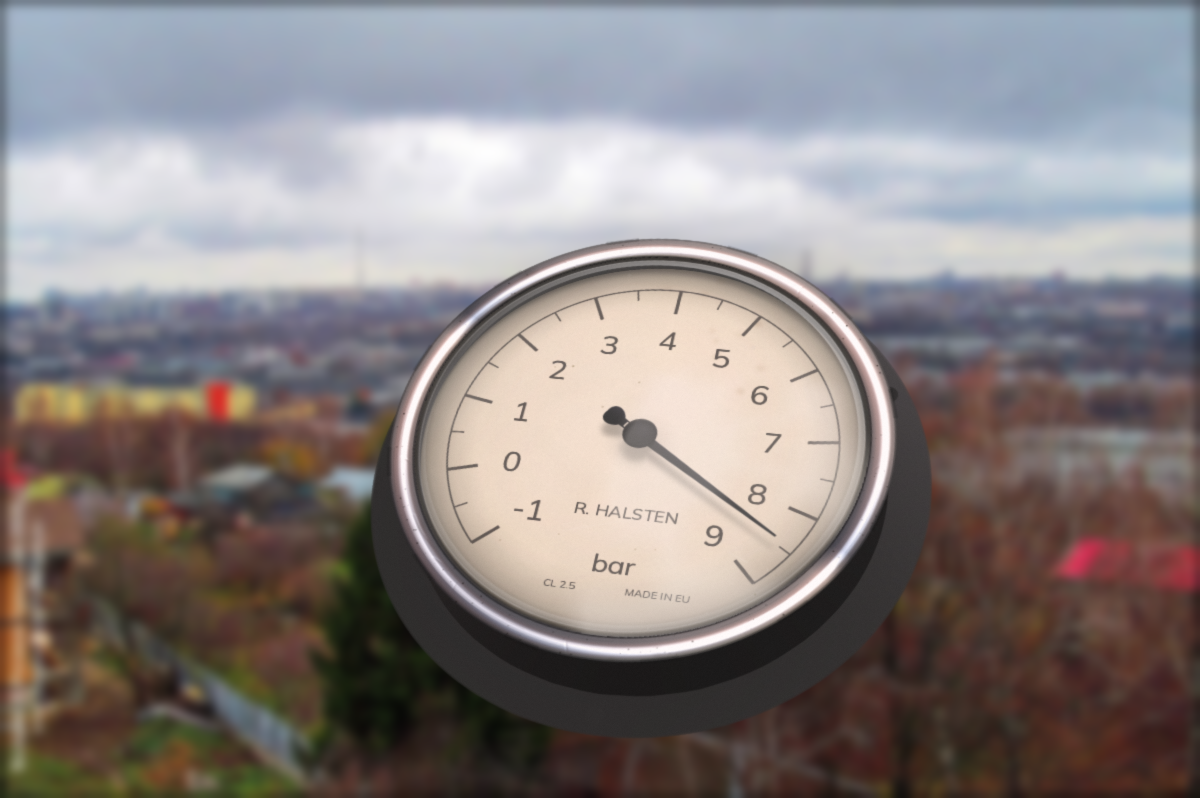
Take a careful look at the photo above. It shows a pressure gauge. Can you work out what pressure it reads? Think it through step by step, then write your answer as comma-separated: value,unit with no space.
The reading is 8.5,bar
